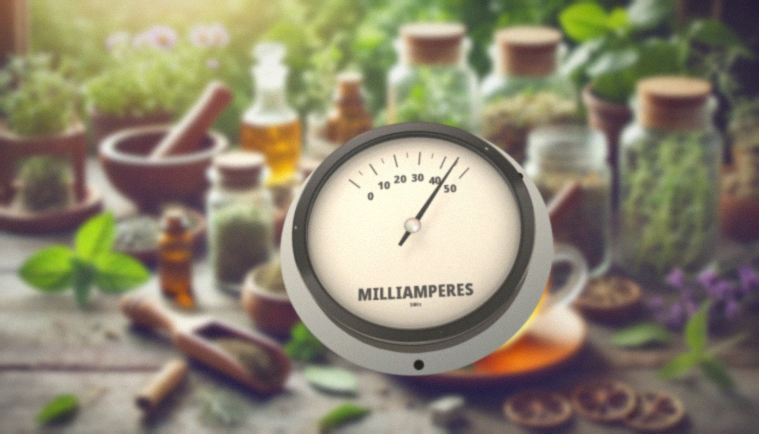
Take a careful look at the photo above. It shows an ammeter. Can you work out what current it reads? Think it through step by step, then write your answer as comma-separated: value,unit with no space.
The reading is 45,mA
